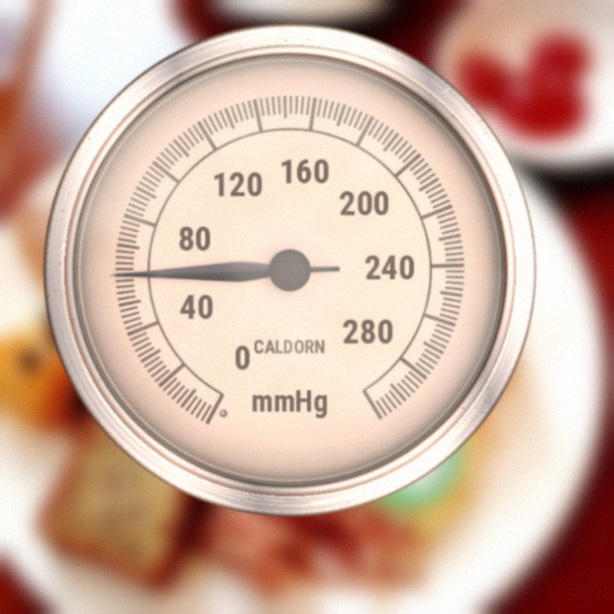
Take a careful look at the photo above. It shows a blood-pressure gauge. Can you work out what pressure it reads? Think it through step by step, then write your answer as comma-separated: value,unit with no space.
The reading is 60,mmHg
